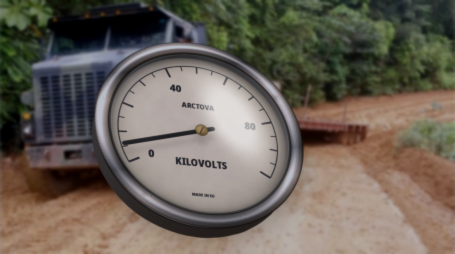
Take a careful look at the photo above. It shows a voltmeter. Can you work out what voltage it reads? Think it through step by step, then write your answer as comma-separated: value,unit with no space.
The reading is 5,kV
